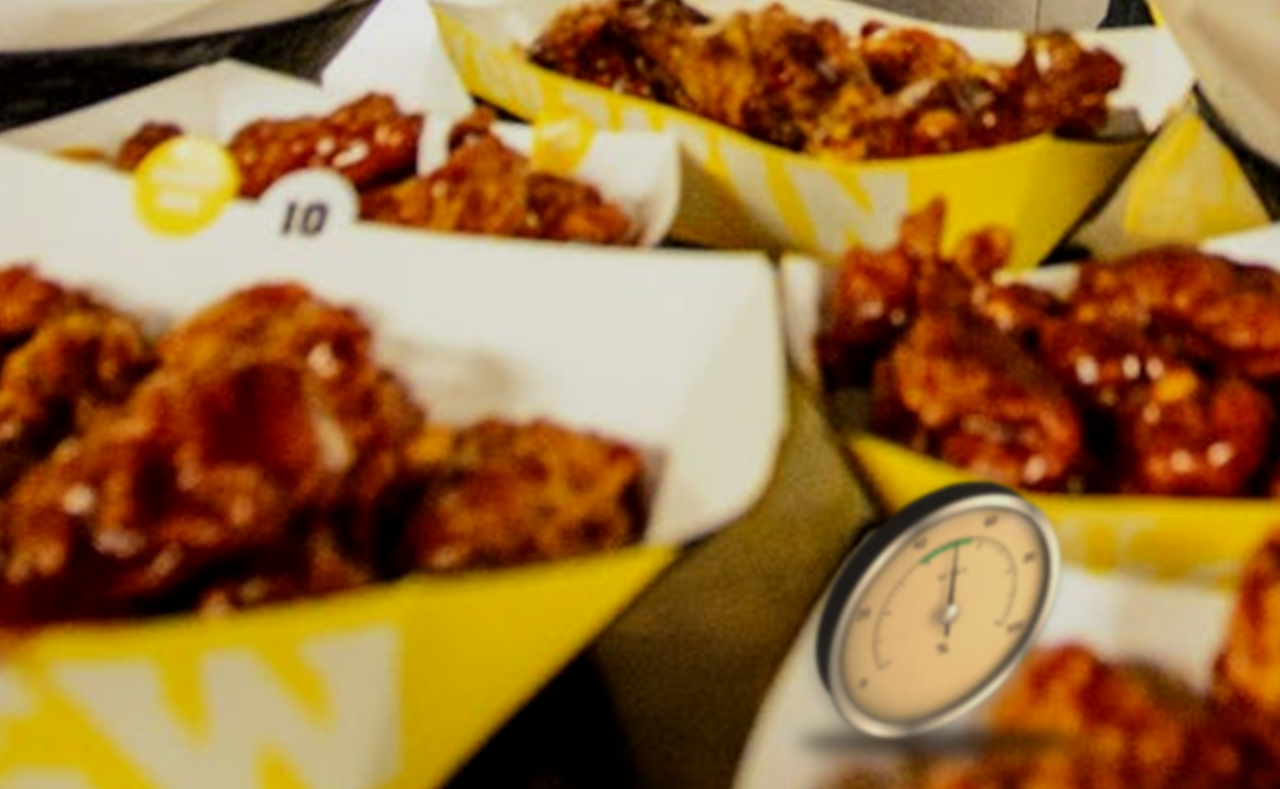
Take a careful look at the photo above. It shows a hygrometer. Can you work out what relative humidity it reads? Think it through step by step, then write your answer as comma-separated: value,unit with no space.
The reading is 50,%
